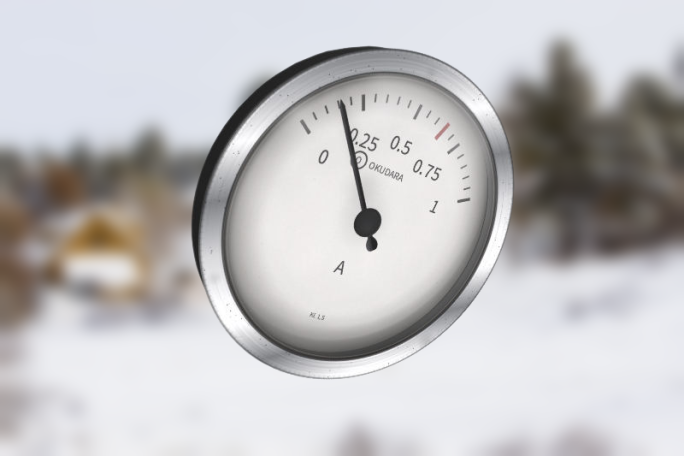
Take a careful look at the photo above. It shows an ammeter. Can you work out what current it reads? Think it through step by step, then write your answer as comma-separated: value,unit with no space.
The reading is 0.15,A
